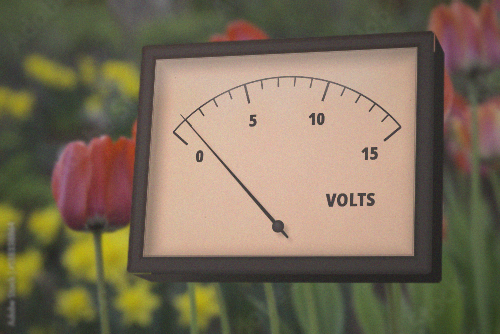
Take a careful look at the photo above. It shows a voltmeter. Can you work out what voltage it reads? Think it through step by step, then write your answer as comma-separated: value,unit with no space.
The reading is 1,V
